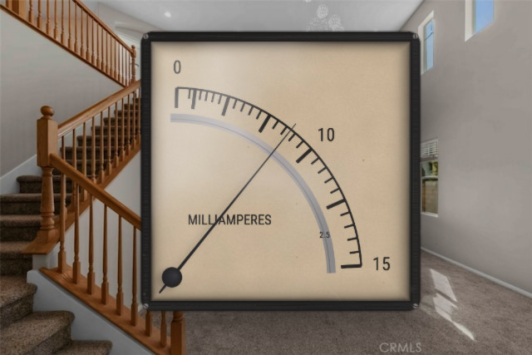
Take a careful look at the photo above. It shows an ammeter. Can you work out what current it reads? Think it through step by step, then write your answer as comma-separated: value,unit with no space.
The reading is 8.75,mA
